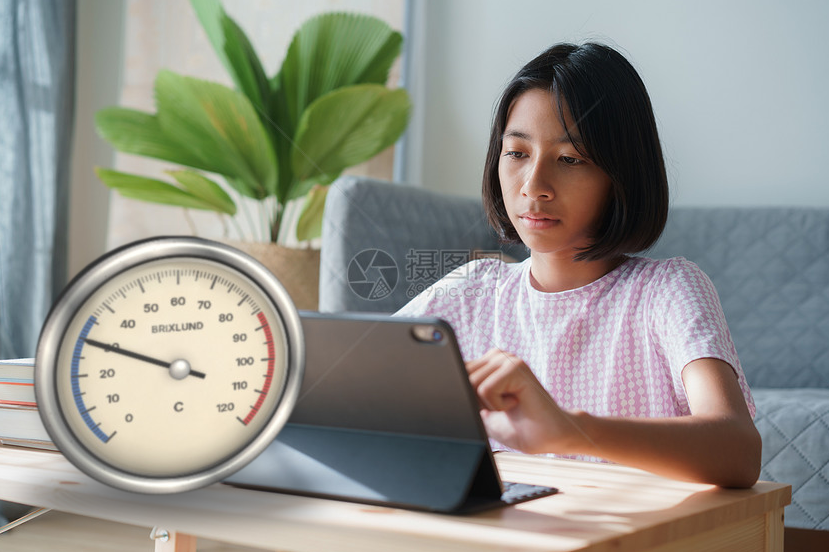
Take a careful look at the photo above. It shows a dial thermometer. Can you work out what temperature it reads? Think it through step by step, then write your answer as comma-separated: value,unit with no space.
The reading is 30,°C
